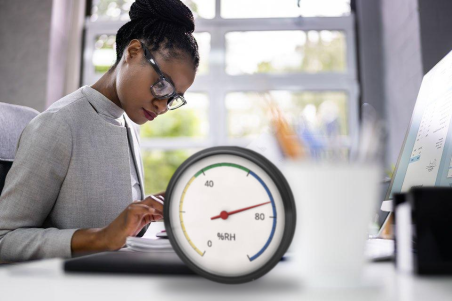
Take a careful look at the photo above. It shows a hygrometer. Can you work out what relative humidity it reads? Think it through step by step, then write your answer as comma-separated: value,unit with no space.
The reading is 74,%
